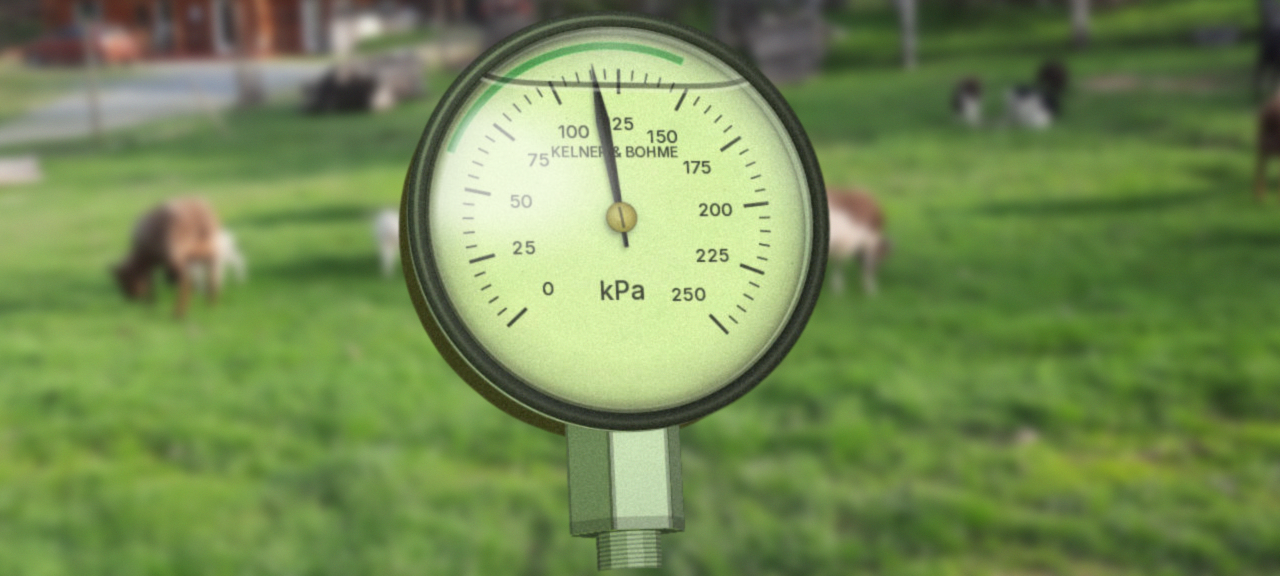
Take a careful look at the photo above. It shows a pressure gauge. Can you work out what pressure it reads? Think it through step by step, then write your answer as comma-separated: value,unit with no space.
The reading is 115,kPa
